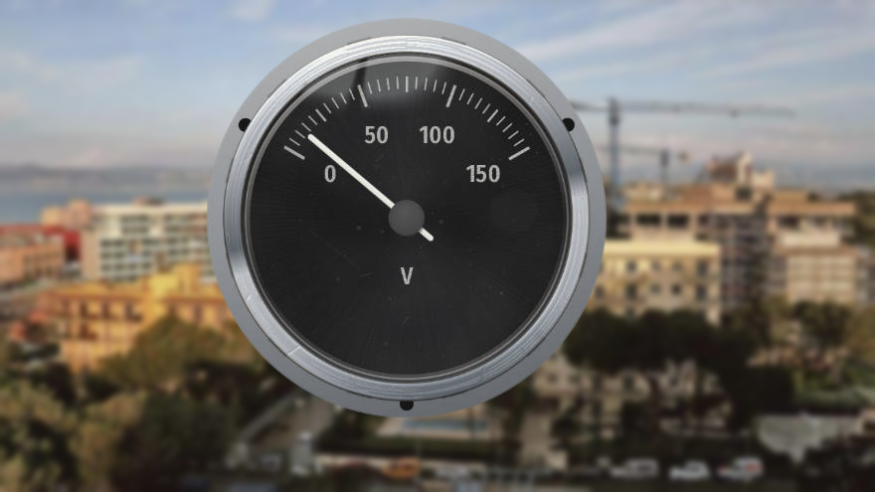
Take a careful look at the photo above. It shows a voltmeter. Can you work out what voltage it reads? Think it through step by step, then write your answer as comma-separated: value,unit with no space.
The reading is 12.5,V
